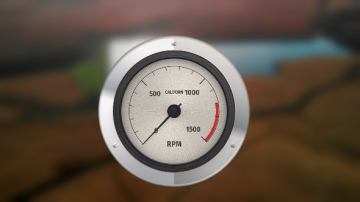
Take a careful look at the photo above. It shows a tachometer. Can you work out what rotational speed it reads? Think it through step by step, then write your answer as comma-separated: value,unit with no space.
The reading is 0,rpm
